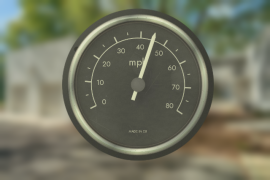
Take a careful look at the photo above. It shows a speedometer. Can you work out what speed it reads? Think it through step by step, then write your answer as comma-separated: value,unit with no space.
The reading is 45,mph
